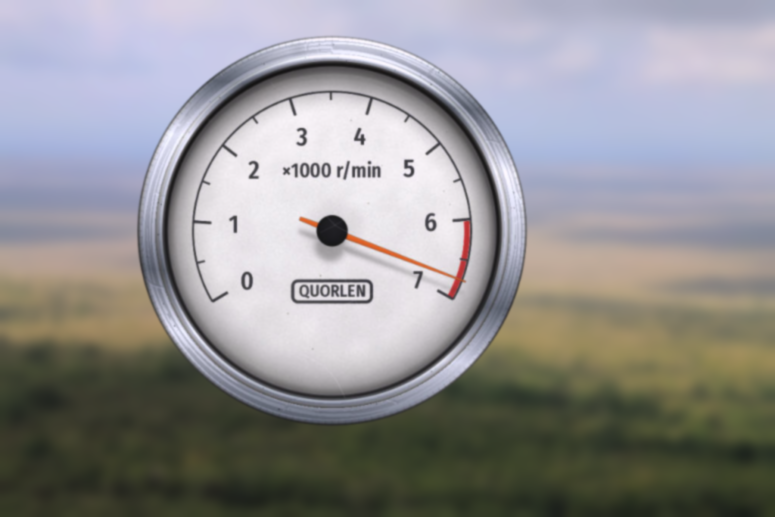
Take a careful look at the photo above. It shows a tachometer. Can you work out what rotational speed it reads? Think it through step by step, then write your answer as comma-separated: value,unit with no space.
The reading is 6750,rpm
